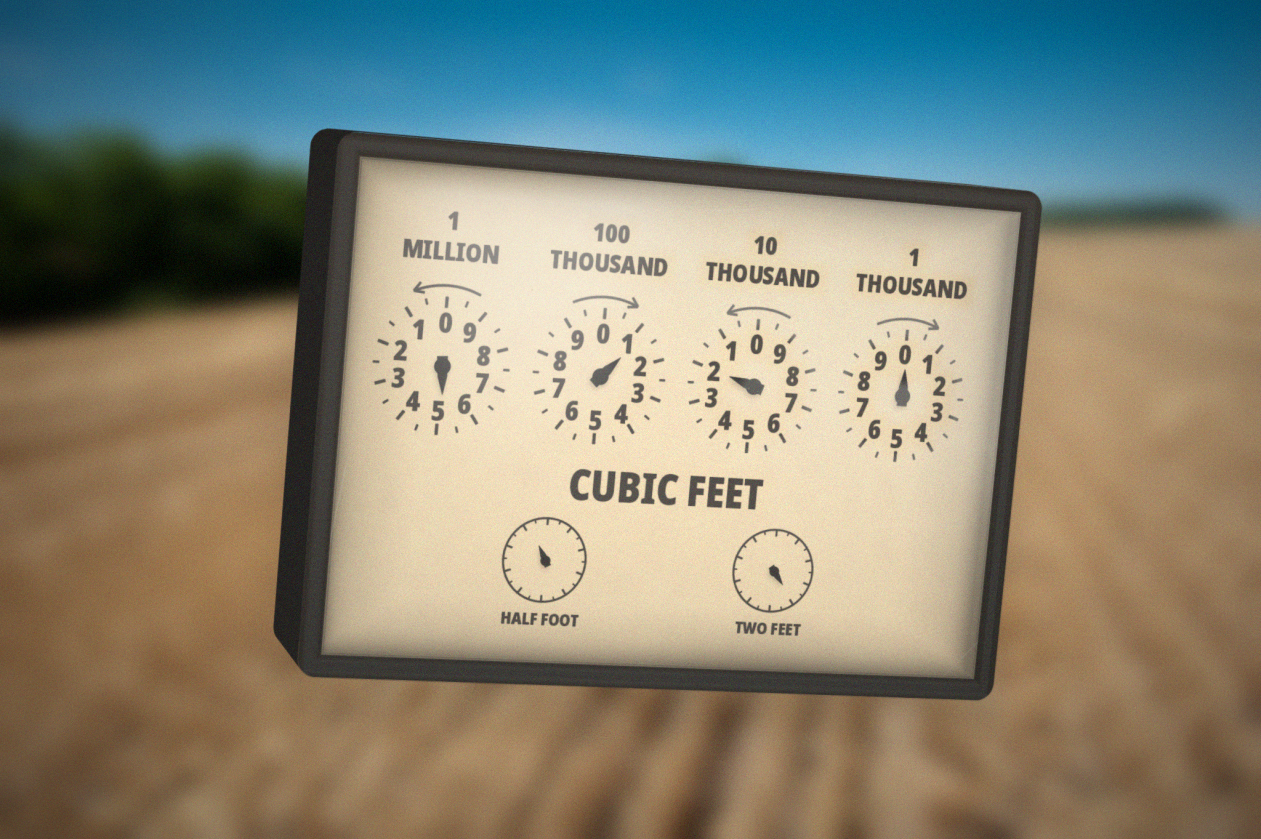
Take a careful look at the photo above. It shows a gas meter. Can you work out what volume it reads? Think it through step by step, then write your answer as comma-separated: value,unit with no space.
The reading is 512000,ft³
